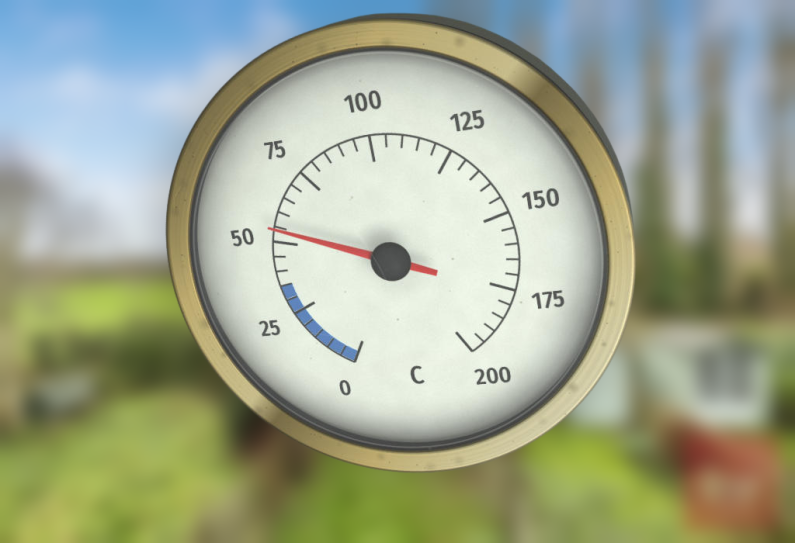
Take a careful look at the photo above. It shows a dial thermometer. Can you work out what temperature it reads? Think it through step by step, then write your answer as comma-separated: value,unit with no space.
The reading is 55,°C
